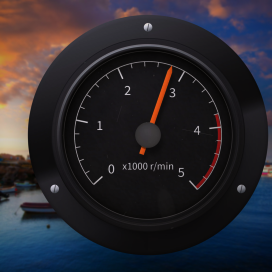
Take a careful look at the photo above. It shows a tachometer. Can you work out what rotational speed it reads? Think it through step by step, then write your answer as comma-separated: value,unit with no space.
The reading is 2800,rpm
